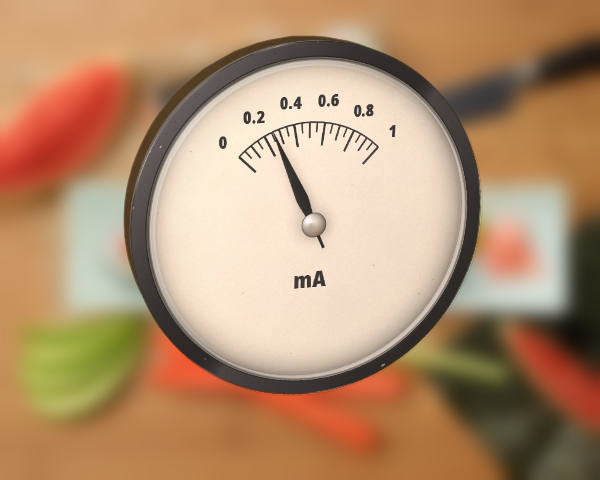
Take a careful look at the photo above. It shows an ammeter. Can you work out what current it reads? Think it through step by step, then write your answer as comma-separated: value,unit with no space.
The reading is 0.25,mA
